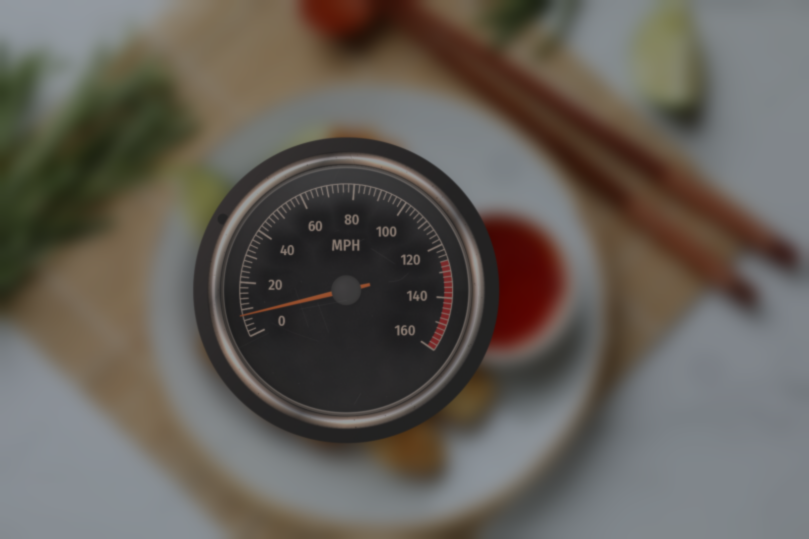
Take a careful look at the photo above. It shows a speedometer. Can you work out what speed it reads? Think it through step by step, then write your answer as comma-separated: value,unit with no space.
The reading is 8,mph
